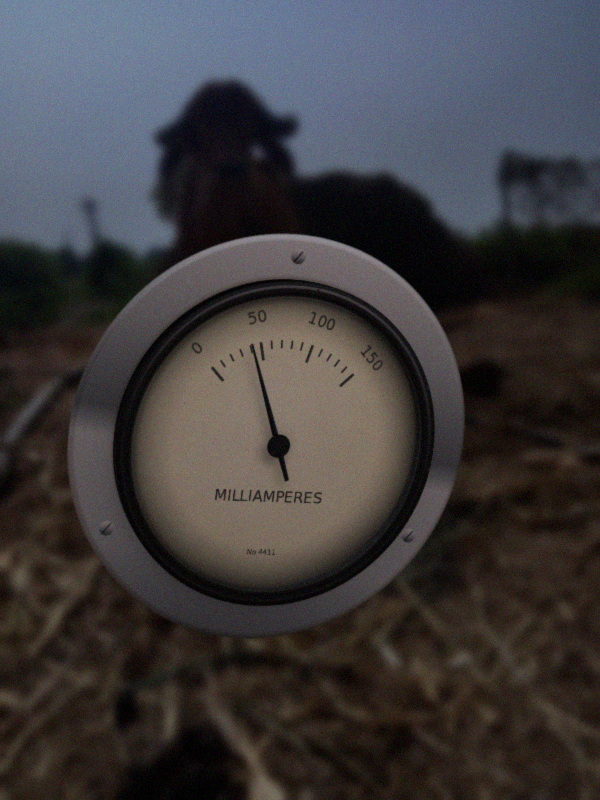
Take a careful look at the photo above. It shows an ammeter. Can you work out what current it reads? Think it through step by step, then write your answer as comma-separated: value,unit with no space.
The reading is 40,mA
